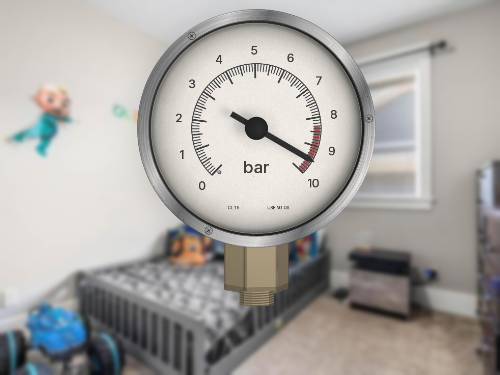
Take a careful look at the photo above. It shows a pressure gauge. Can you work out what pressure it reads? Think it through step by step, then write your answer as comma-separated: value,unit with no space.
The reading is 9.5,bar
